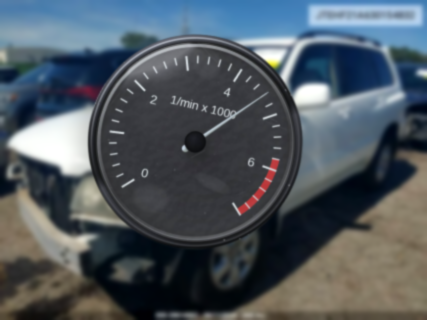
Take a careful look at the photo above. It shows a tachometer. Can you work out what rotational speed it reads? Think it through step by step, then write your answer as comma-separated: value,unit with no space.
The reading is 4600,rpm
